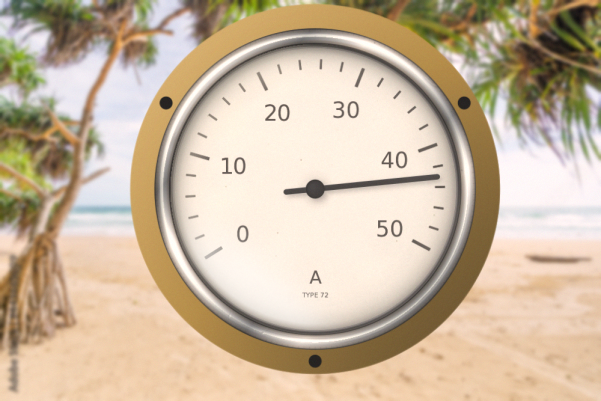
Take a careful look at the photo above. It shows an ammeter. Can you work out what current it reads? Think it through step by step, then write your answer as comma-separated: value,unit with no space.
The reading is 43,A
